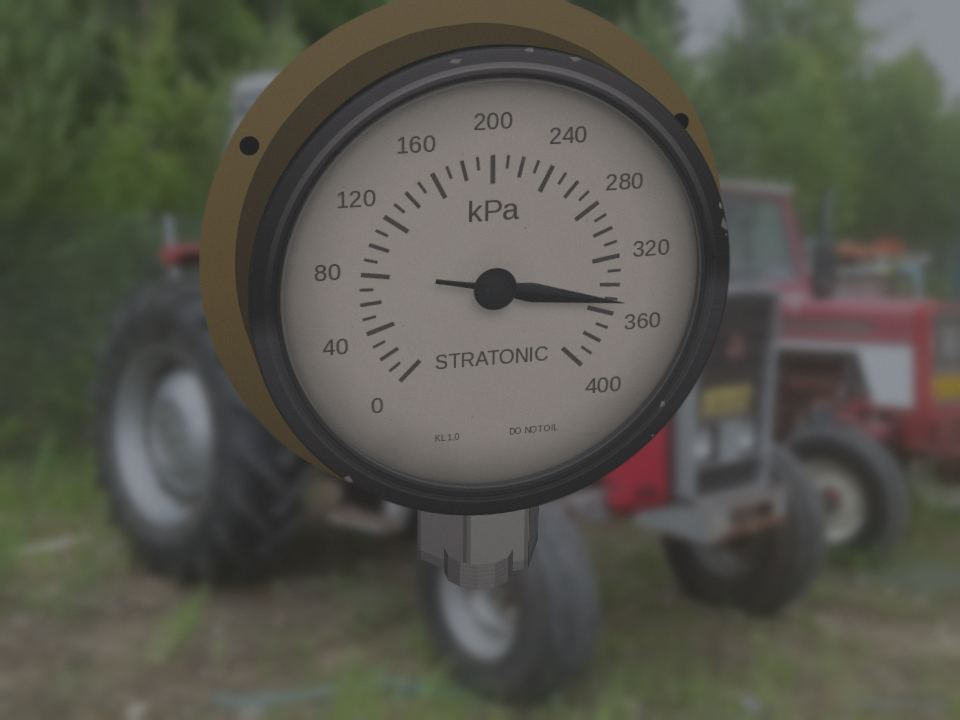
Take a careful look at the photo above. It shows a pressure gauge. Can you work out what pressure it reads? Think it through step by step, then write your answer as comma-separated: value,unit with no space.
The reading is 350,kPa
